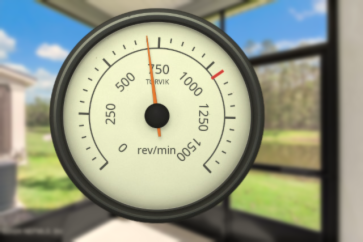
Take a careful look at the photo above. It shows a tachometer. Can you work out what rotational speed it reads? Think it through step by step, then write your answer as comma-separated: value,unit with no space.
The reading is 700,rpm
